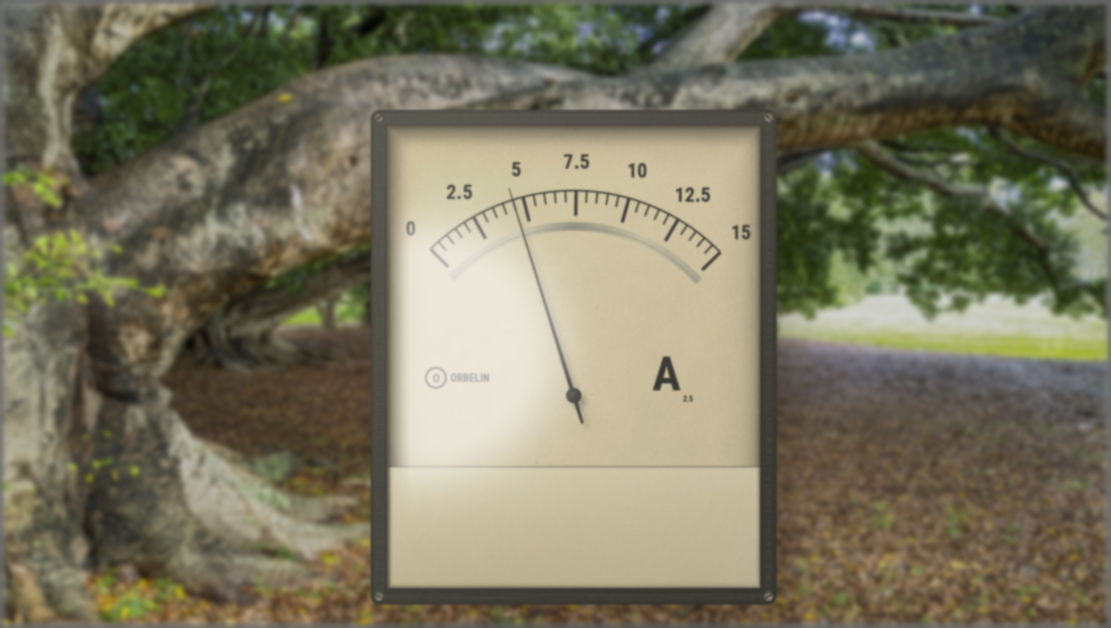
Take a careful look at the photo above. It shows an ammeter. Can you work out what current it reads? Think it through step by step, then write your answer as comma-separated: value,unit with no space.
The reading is 4.5,A
